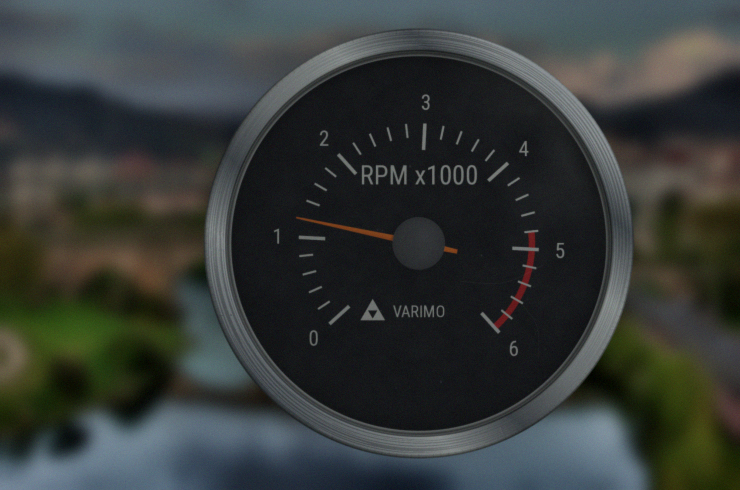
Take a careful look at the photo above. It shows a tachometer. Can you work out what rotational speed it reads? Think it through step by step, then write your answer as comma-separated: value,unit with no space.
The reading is 1200,rpm
